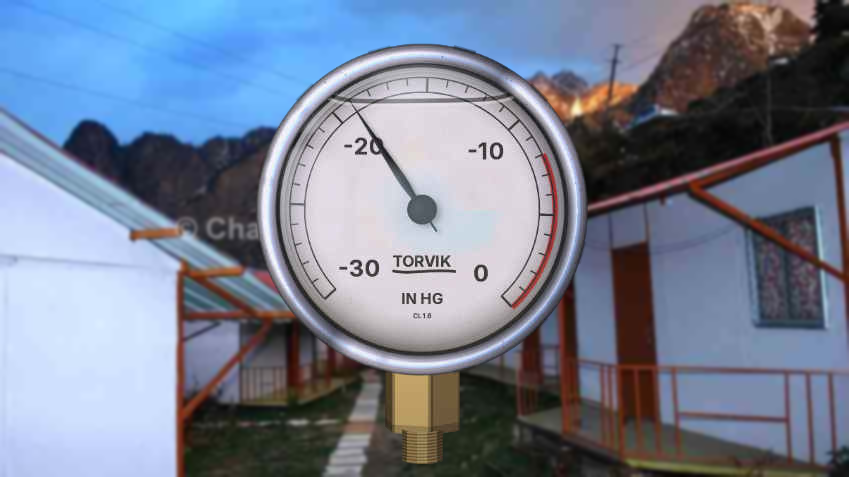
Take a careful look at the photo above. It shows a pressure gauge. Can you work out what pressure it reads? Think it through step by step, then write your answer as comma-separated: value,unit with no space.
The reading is -19,inHg
